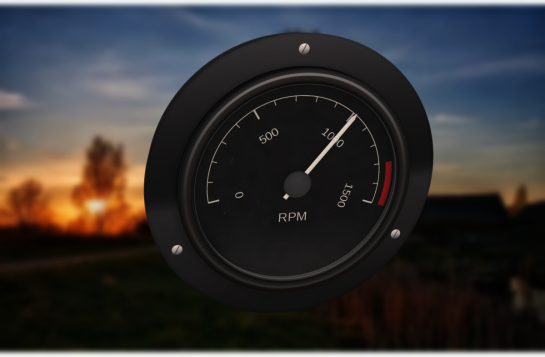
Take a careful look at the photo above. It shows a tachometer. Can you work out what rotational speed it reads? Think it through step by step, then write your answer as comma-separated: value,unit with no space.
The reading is 1000,rpm
